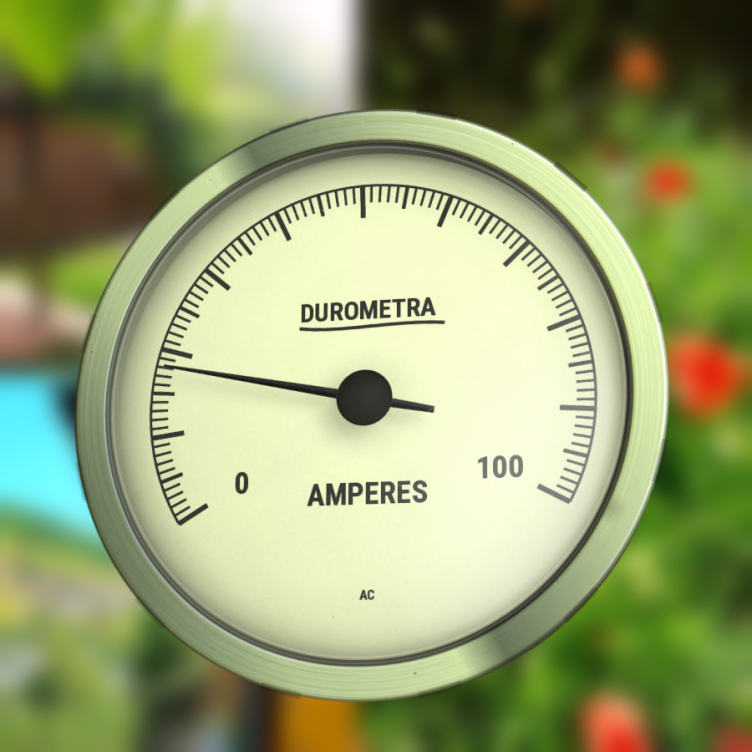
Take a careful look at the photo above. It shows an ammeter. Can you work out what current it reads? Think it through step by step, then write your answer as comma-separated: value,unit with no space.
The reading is 18,A
